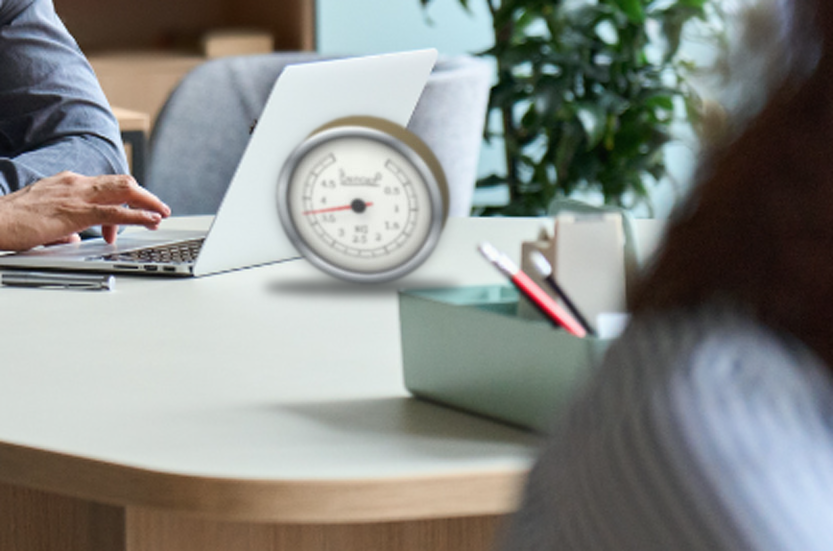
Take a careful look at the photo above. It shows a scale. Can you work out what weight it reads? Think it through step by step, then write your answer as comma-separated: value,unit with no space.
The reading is 3.75,kg
